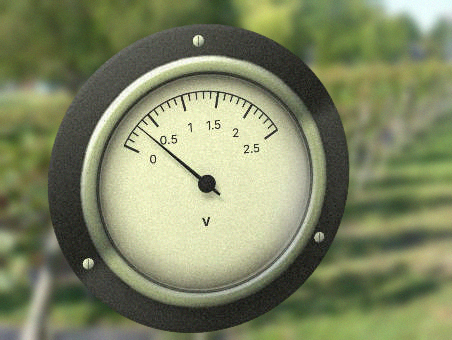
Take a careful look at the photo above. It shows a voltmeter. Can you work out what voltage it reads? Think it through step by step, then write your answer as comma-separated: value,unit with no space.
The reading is 0.3,V
